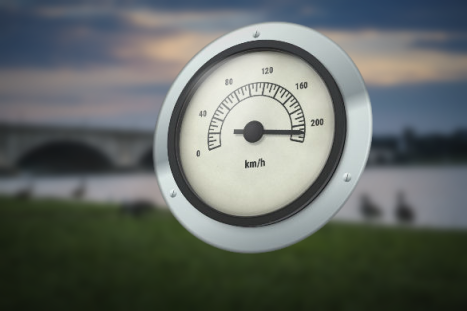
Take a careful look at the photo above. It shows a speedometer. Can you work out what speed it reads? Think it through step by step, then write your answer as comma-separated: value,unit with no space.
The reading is 210,km/h
